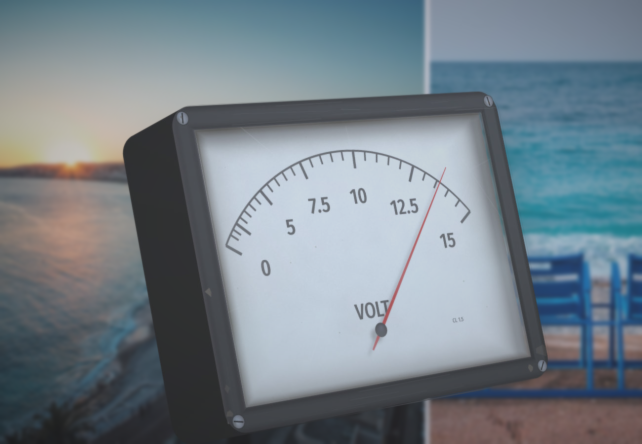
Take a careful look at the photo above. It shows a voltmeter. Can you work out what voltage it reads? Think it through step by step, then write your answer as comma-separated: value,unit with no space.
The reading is 13.5,V
